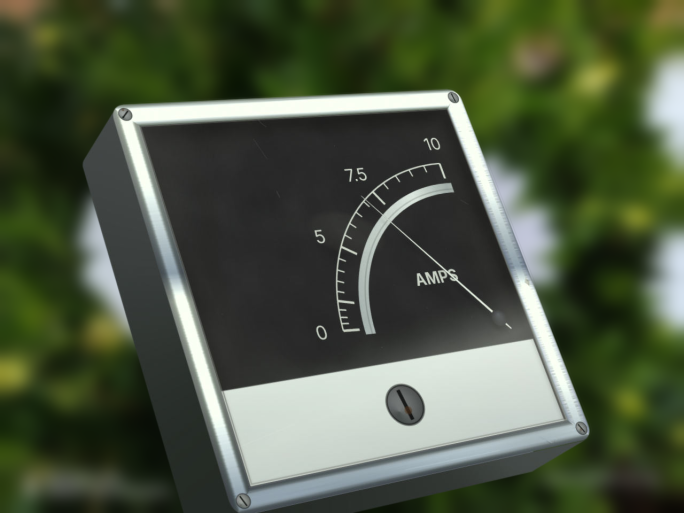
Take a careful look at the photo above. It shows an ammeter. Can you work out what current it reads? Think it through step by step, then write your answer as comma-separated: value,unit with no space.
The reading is 7,A
